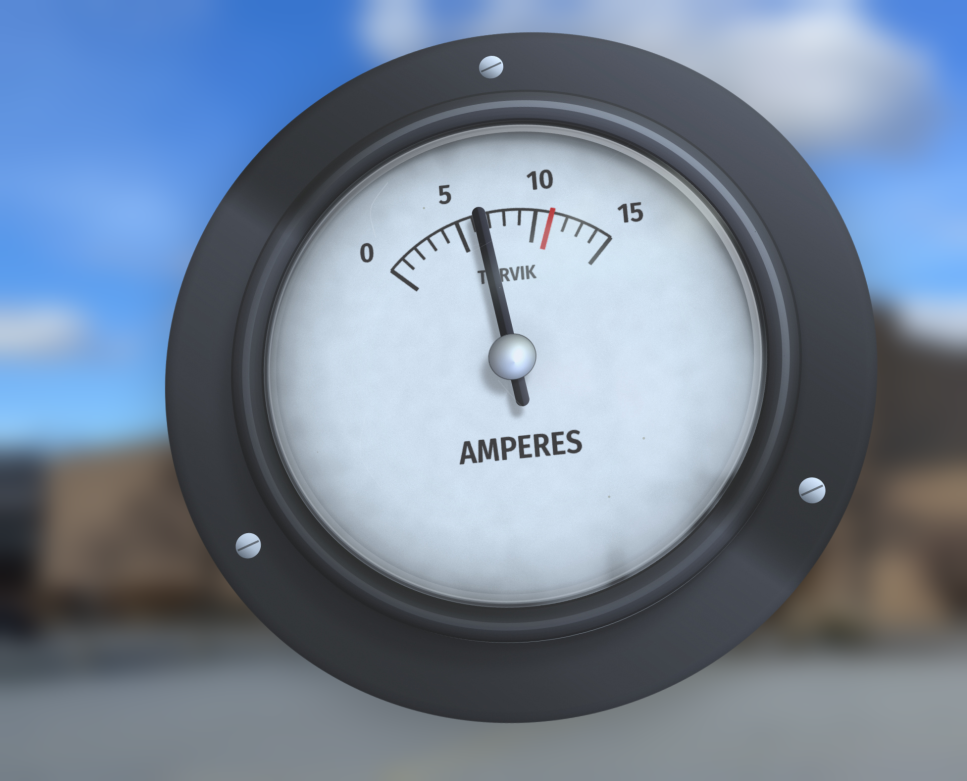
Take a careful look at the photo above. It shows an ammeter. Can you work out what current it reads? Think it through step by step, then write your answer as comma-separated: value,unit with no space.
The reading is 6.5,A
